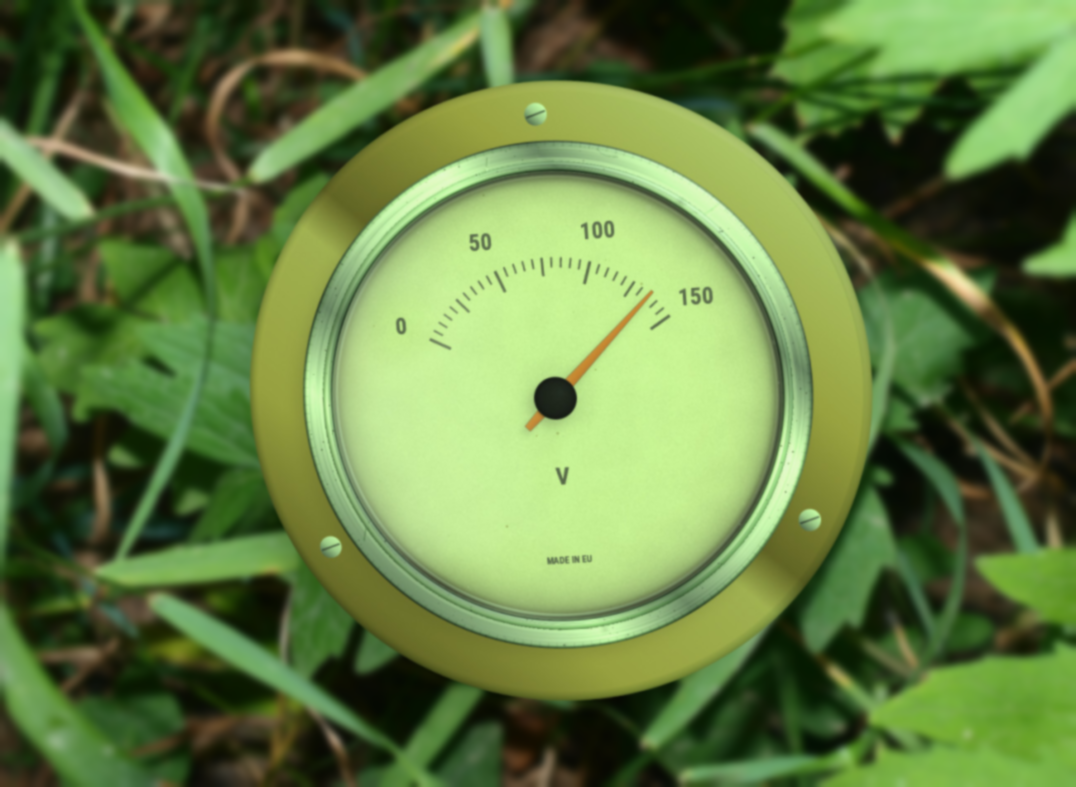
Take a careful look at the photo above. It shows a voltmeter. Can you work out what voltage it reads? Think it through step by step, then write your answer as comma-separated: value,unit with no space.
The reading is 135,V
